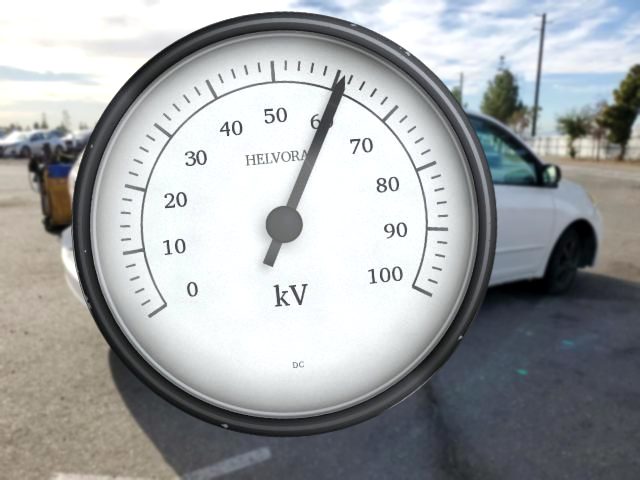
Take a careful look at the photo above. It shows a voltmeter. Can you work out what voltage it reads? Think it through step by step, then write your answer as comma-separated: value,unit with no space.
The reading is 61,kV
